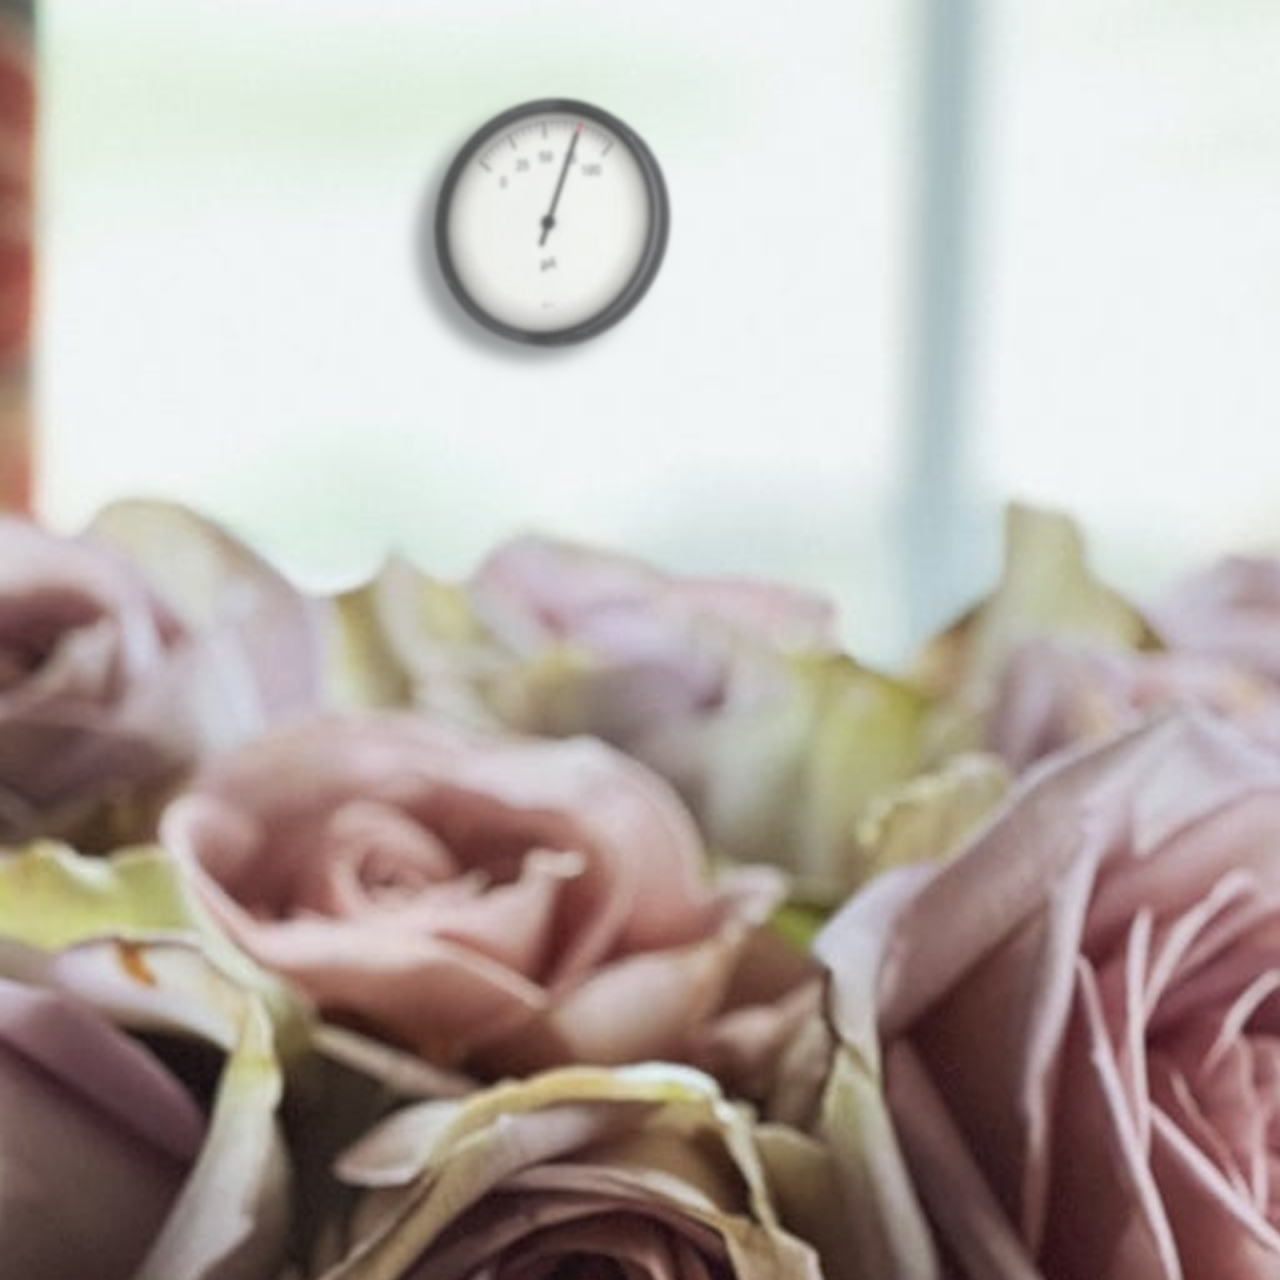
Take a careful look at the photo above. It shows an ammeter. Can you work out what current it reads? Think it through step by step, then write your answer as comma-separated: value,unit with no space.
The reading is 75,µA
